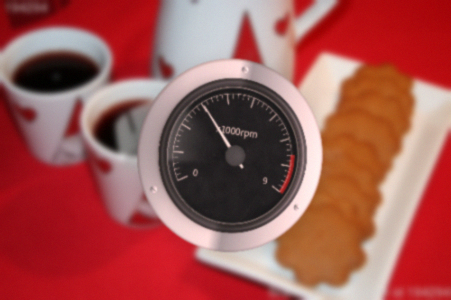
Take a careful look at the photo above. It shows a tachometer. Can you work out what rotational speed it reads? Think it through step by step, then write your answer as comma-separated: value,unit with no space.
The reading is 3000,rpm
